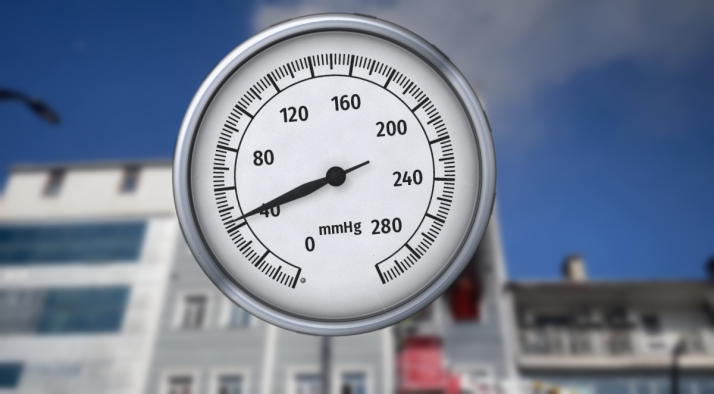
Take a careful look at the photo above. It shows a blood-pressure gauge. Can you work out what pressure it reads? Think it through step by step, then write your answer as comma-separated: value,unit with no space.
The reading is 44,mmHg
